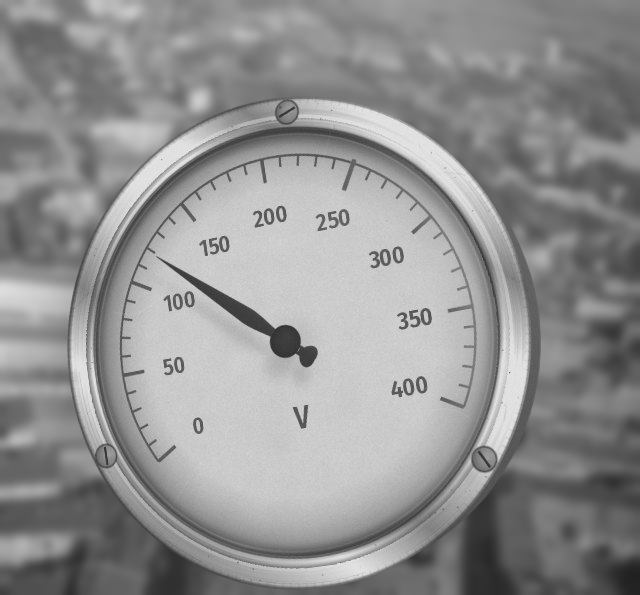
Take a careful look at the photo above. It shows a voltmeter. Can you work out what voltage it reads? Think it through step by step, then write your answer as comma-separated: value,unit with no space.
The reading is 120,V
